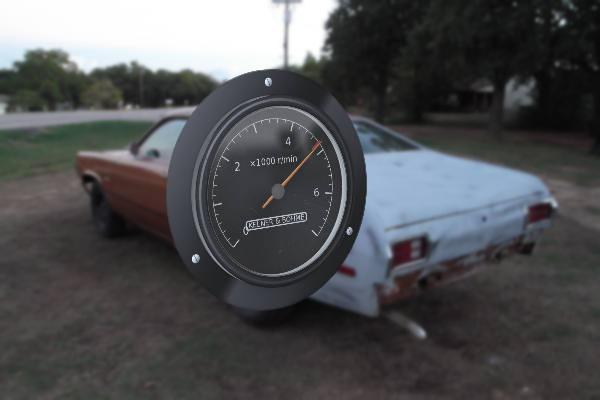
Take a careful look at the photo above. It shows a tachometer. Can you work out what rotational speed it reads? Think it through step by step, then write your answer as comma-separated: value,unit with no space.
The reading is 4800,rpm
